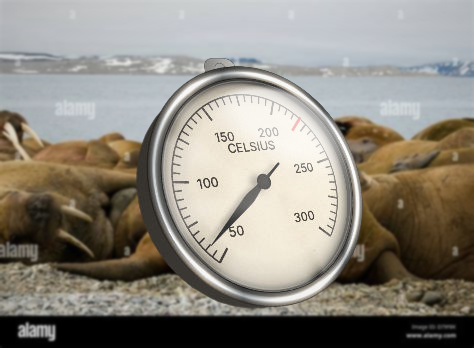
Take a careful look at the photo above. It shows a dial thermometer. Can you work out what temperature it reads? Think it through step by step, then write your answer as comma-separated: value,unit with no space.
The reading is 60,°C
